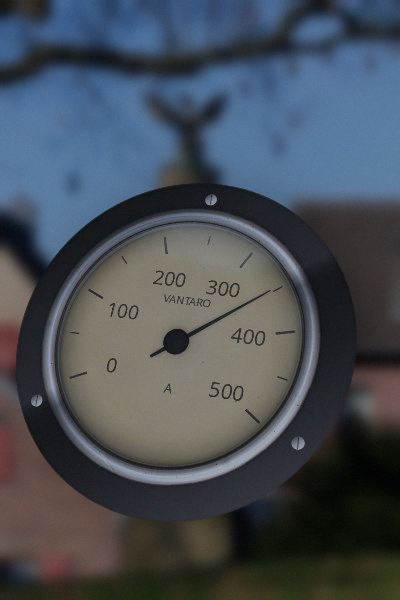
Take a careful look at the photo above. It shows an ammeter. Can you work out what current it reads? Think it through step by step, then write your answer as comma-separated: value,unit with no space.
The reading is 350,A
